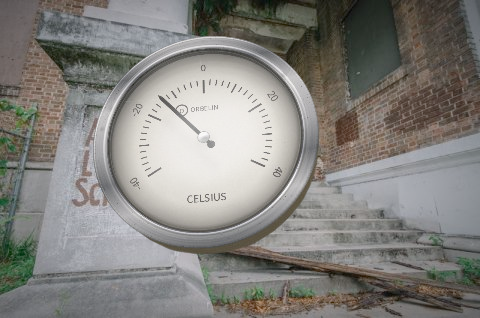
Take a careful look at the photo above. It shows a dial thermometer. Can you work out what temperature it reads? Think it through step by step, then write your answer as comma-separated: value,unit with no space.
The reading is -14,°C
